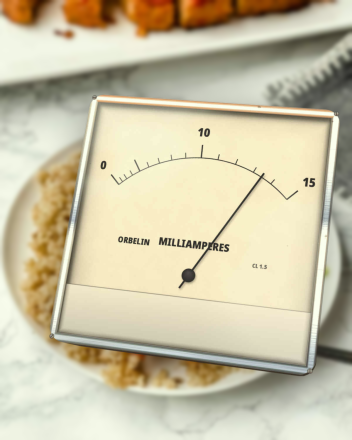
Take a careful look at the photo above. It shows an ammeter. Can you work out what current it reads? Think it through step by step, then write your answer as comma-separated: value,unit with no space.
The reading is 13.5,mA
